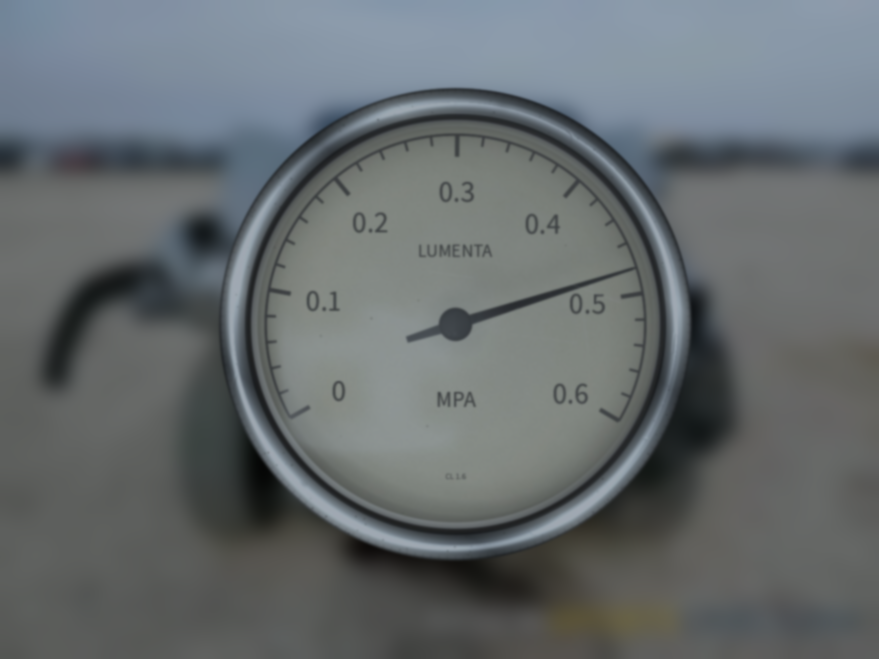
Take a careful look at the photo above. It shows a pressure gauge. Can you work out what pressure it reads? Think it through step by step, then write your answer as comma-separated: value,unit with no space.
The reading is 0.48,MPa
